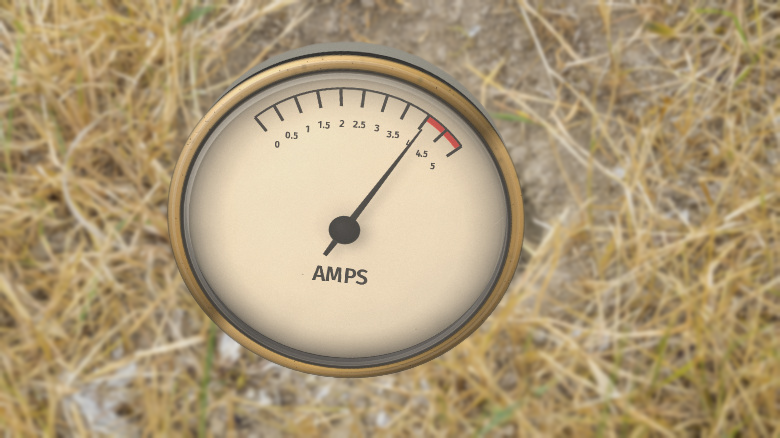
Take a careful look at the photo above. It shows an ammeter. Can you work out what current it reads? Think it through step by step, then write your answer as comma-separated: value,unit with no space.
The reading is 4,A
